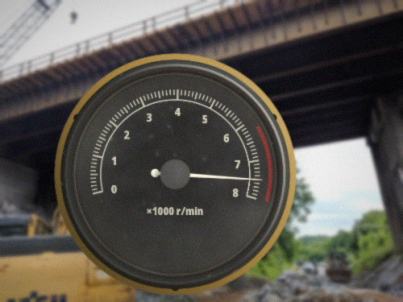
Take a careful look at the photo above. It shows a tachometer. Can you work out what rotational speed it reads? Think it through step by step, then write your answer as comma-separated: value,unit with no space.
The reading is 7500,rpm
